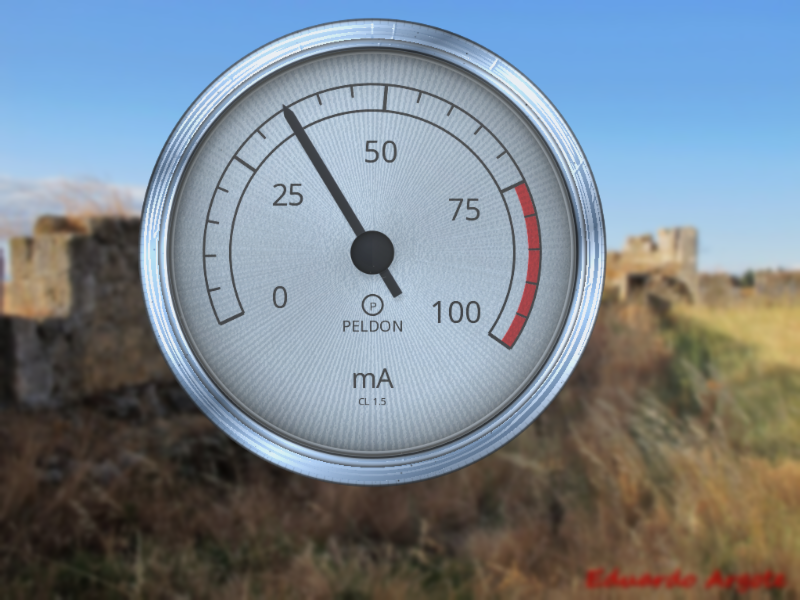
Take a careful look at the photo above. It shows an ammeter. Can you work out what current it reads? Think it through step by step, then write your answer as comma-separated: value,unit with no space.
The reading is 35,mA
